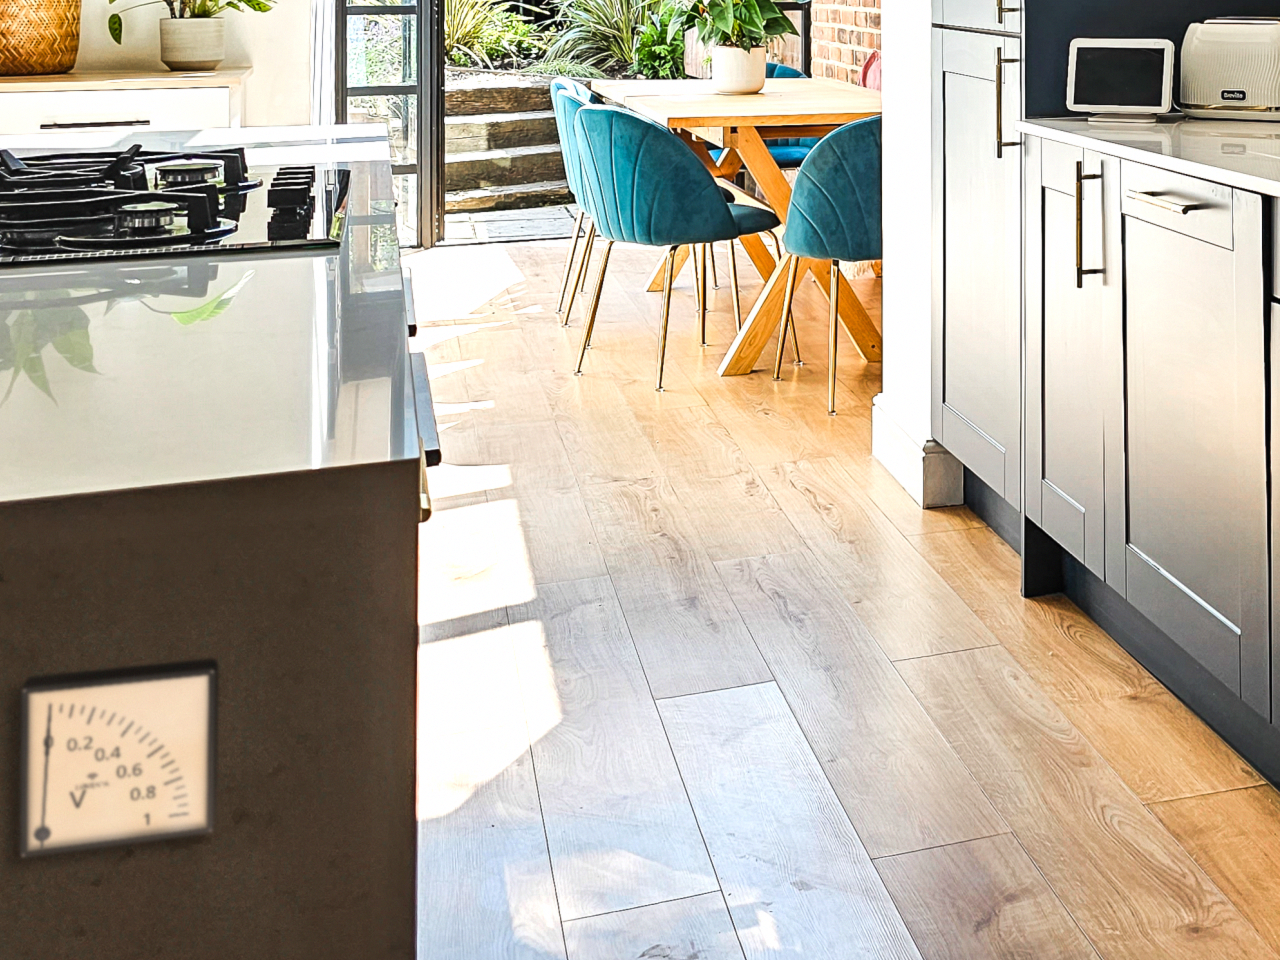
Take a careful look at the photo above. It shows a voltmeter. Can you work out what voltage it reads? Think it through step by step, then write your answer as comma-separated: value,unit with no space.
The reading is 0,V
